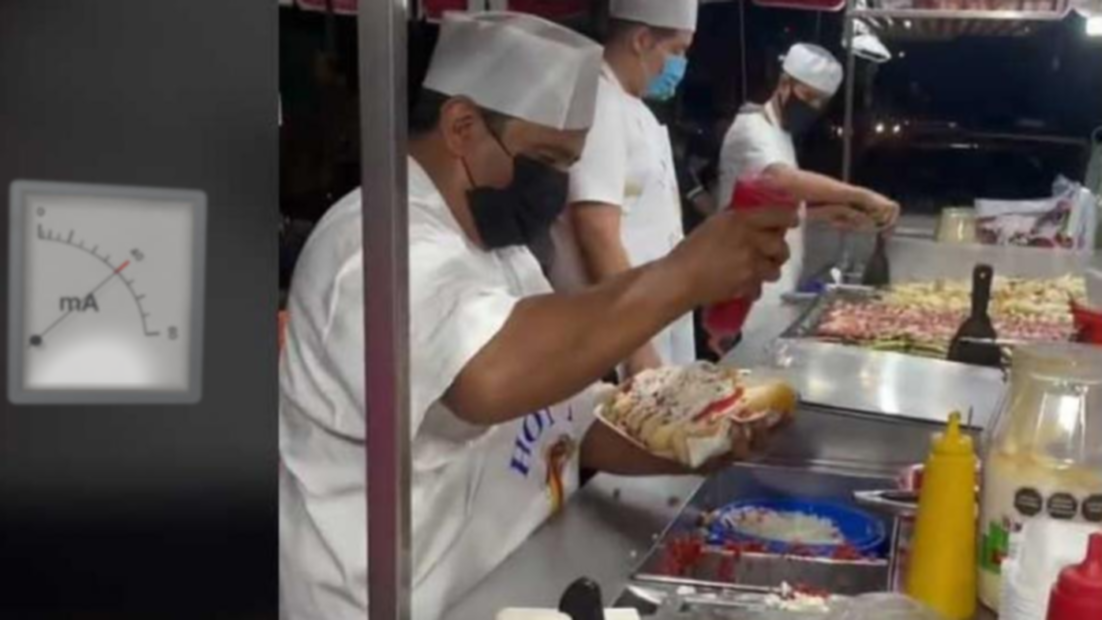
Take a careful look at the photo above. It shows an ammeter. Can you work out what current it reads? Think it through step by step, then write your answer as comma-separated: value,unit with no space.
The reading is 40,mA
